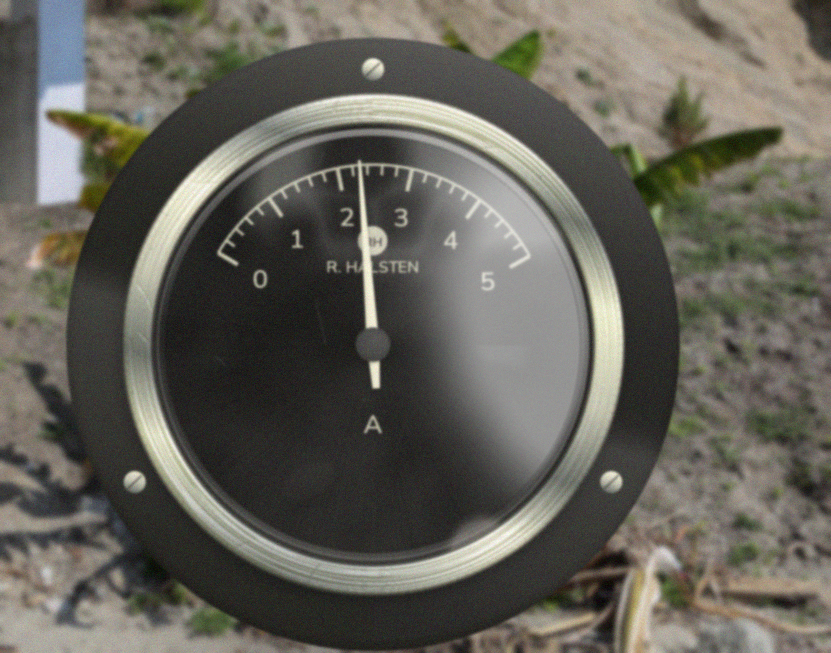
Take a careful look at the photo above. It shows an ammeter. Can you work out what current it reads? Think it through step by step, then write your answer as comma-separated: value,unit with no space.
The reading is 2.3,A
